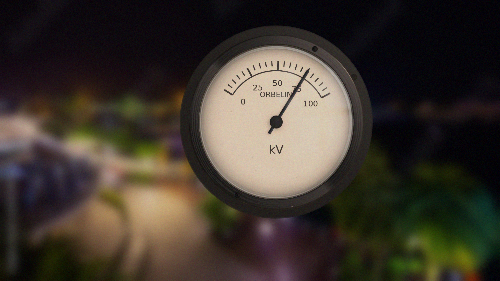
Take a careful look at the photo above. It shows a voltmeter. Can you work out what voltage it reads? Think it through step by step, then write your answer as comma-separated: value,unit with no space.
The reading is 75,kV
